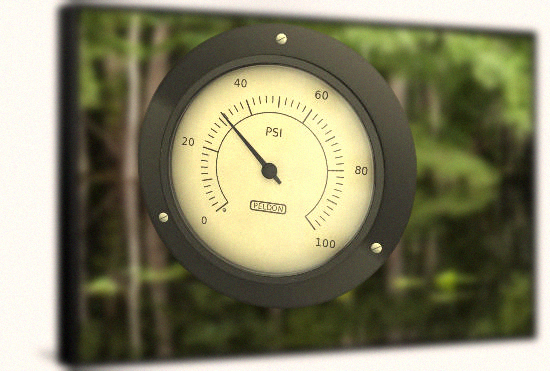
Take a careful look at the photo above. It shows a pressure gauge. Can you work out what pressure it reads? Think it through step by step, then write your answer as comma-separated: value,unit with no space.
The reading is 32,psi
